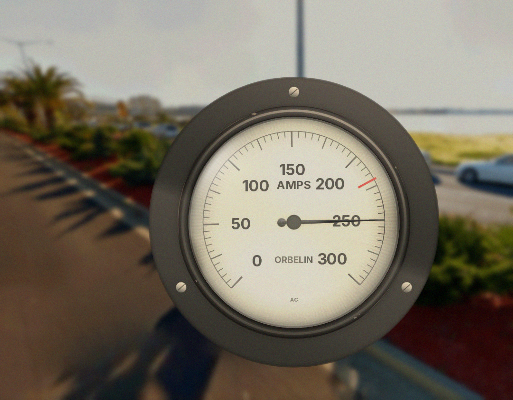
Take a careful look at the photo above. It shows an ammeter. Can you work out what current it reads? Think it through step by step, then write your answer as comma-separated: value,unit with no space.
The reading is 250,A
